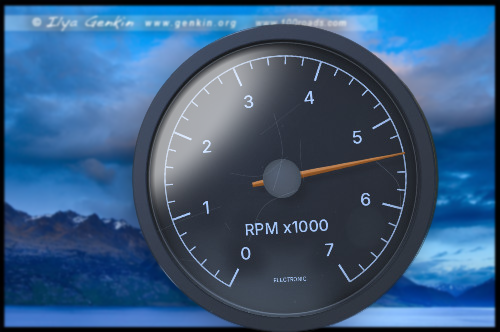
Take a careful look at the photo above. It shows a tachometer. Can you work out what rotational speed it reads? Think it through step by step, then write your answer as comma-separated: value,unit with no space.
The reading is 5400,rpm
